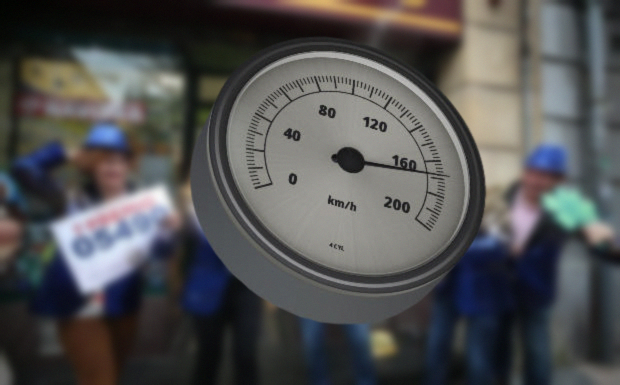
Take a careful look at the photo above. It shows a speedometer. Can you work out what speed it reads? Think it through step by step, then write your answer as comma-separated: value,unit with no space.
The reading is 170,km/h
